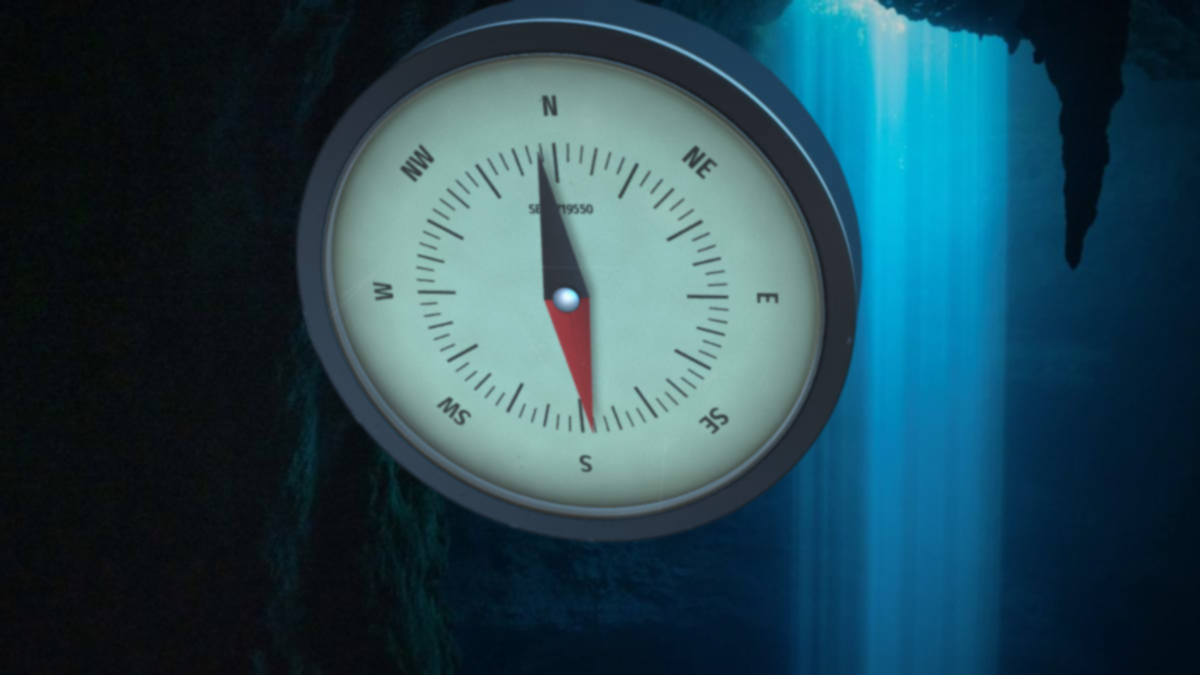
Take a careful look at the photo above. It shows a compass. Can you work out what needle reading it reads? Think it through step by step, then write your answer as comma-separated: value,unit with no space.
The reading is 175,°
